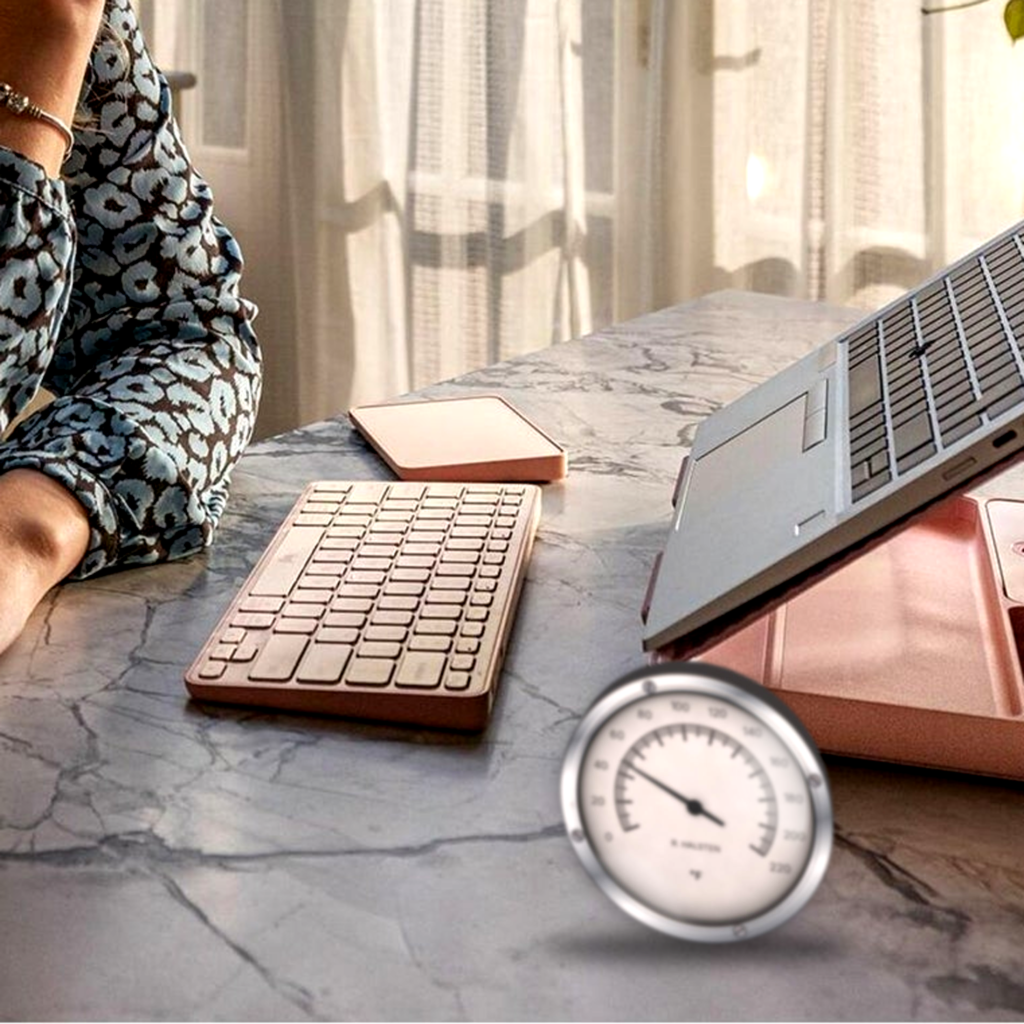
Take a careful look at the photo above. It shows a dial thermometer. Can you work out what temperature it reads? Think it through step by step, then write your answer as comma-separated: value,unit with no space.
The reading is 50,°F
